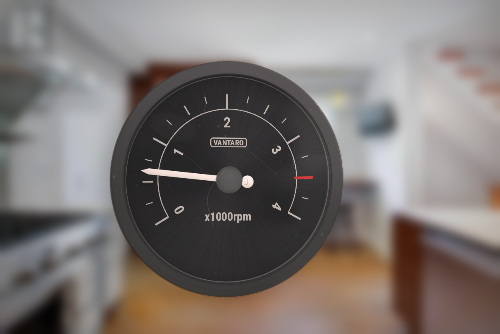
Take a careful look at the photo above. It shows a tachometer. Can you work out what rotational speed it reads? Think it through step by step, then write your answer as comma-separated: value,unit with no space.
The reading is 625,rpm
